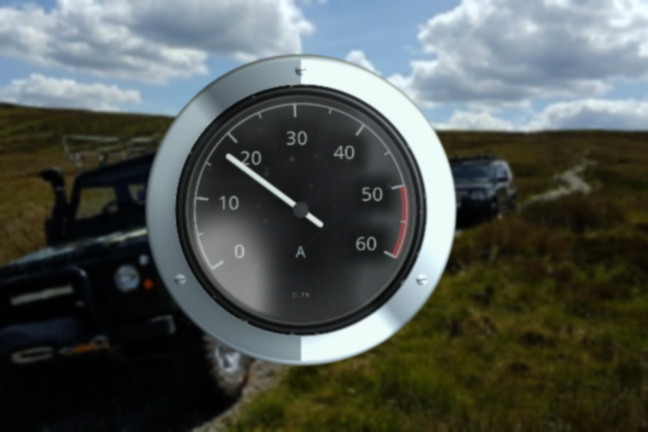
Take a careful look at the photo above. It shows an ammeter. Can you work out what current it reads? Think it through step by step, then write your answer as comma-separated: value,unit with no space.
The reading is 17.5,A
